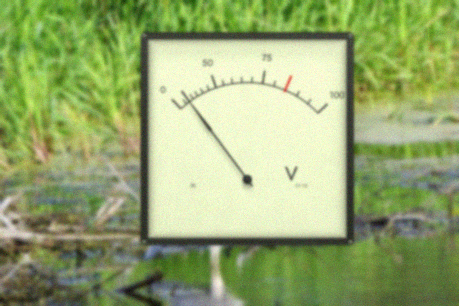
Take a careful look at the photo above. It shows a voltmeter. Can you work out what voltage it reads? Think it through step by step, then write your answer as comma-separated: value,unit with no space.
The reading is 25,V
